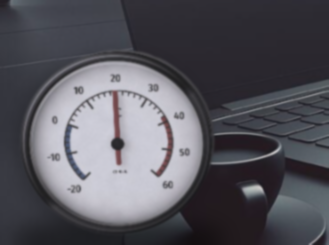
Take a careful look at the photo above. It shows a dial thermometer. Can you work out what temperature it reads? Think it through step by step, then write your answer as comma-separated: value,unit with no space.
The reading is 20,°C
